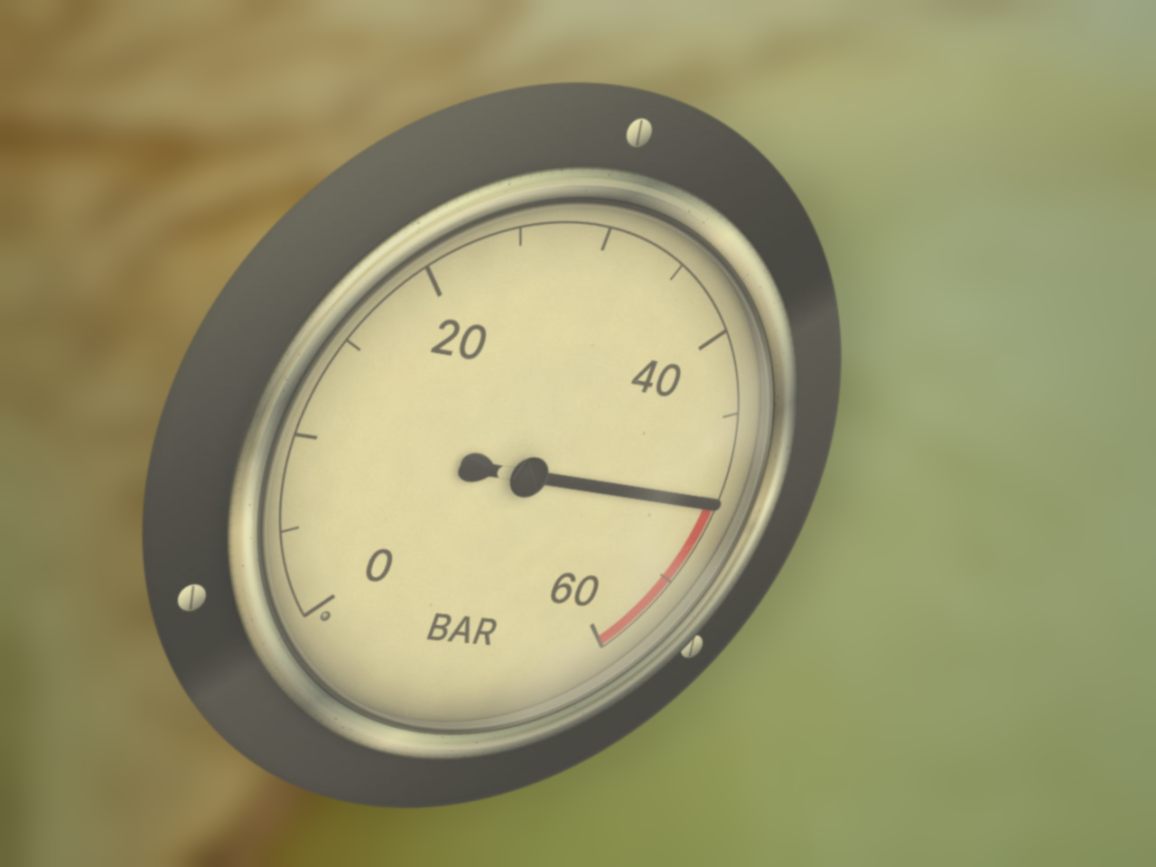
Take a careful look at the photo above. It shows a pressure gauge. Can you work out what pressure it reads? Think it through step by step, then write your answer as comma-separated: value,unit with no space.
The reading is 50,bar
